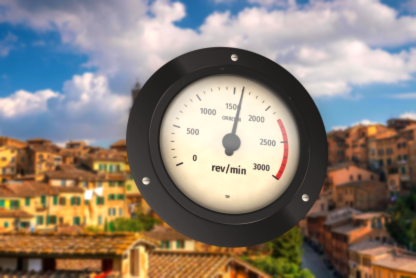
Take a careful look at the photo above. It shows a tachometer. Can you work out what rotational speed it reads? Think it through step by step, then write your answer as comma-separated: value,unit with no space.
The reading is 1600,rpm
